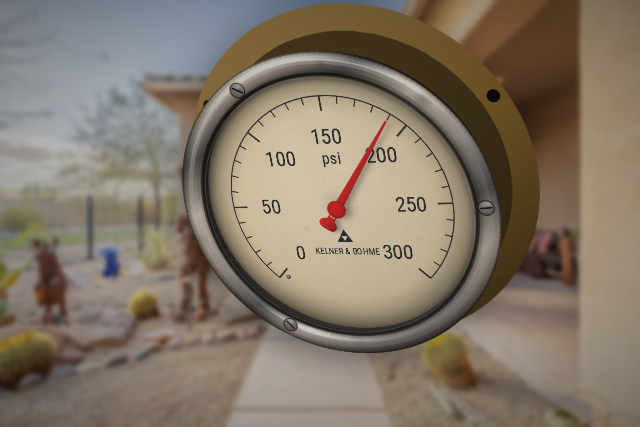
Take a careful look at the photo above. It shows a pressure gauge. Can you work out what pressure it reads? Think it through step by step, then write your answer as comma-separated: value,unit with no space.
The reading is 190,psi
